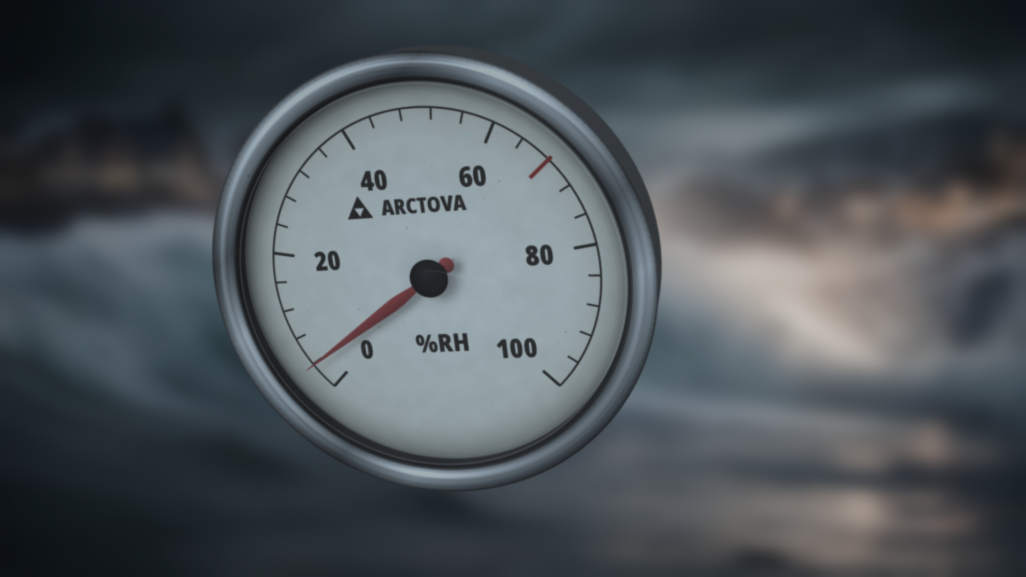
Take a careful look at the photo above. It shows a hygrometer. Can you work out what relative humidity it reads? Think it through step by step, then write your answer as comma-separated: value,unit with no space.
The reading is 4,%
